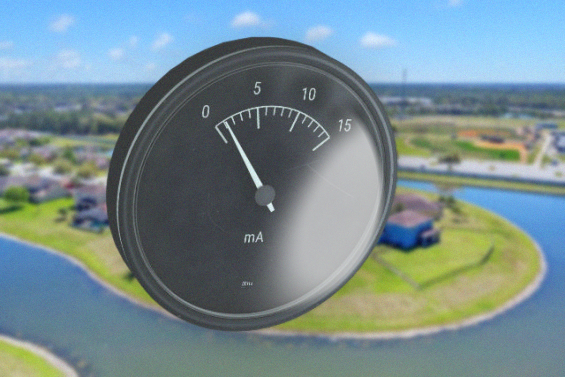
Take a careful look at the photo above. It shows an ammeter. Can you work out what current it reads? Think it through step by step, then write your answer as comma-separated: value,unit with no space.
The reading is 1,mA
